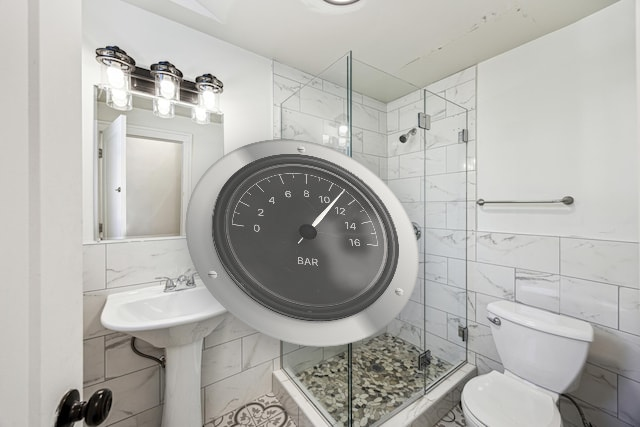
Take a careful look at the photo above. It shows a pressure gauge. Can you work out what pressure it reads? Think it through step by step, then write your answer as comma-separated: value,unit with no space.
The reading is 11,bar
